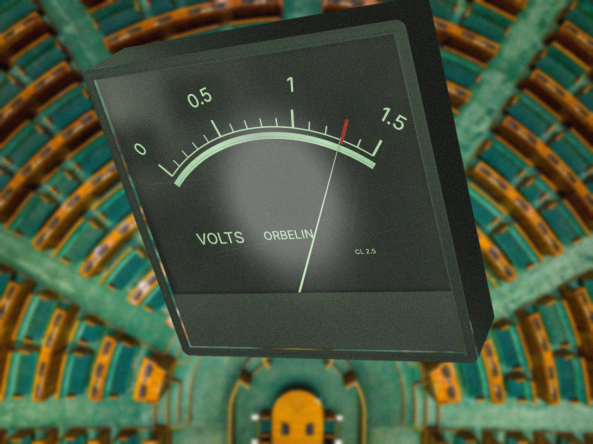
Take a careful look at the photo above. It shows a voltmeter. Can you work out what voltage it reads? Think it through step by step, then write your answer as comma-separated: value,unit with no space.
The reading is 1.3,V
